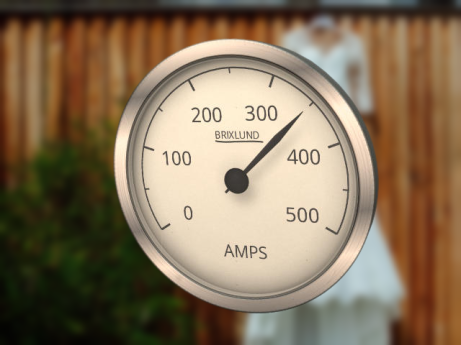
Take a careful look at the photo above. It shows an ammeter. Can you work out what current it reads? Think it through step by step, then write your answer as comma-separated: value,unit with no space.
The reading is 350,A
